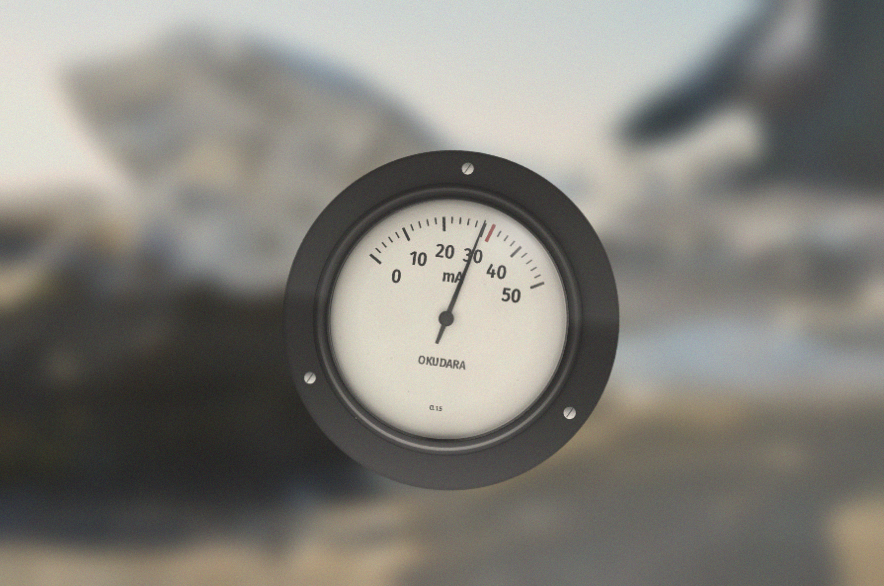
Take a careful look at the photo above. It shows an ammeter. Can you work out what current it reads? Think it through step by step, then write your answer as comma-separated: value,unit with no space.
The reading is 30,mA
